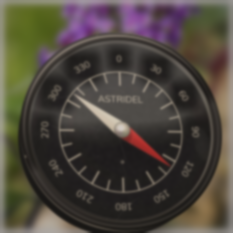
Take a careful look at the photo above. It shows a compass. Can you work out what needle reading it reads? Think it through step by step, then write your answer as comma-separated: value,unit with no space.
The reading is 127.5,°
